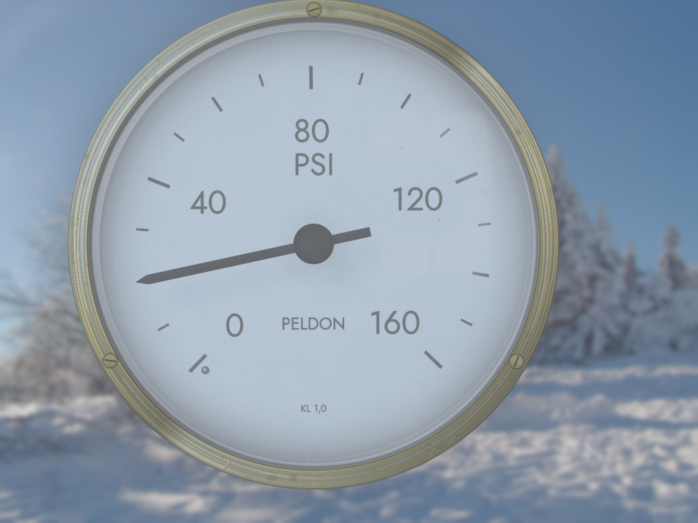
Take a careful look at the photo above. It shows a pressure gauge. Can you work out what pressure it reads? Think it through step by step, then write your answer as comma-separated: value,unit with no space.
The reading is 20,psi
